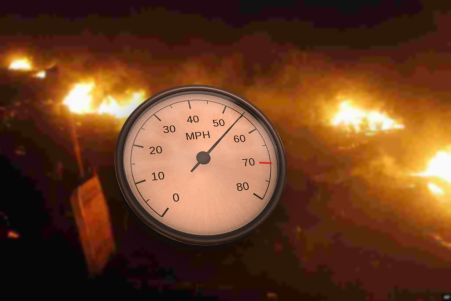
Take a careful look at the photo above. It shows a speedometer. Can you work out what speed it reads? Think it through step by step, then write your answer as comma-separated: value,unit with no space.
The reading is 55,mph
